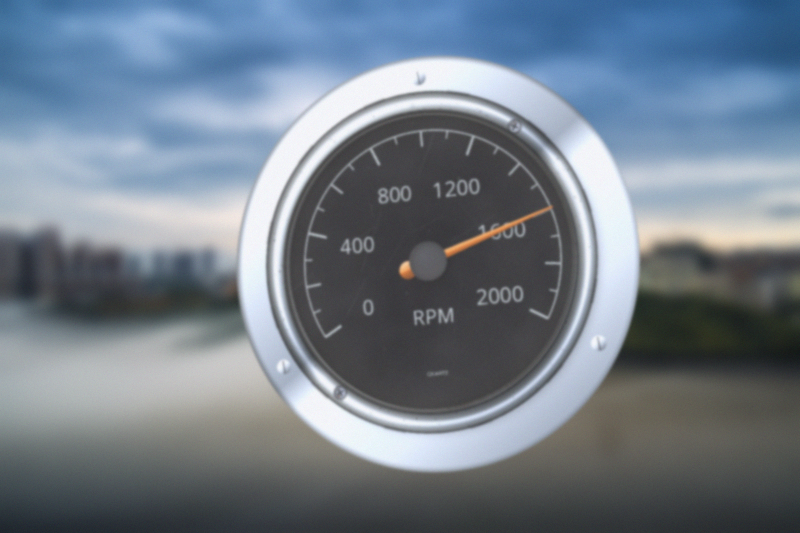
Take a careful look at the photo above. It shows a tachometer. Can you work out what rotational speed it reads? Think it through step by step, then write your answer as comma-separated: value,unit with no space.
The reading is 1600,rpm
